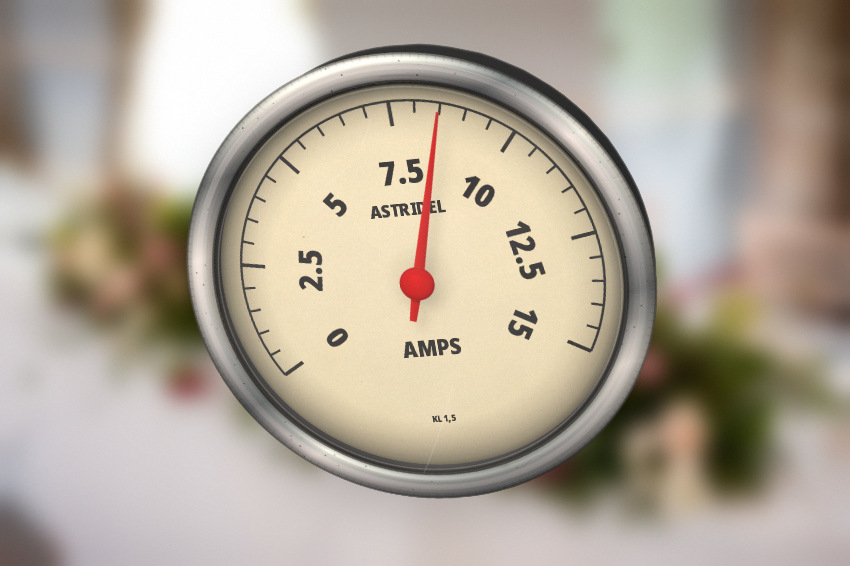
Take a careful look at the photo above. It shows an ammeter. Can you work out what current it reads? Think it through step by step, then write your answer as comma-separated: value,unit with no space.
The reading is 8.5,A
